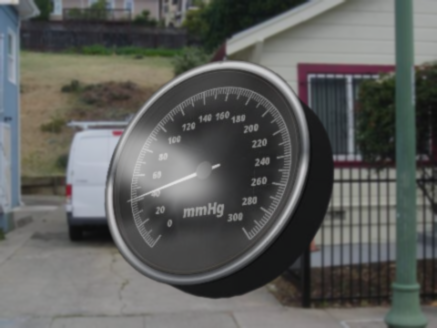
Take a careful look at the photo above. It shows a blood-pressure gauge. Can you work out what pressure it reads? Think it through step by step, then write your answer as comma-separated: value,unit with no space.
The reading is 40,mmHg
